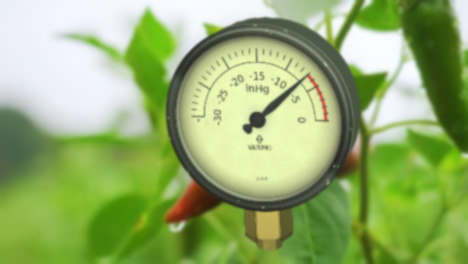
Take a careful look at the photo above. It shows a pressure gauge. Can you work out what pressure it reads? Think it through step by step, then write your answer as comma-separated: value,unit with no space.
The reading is -7,inHg
